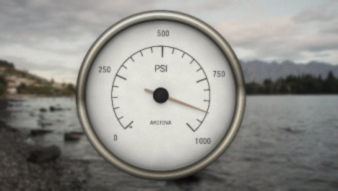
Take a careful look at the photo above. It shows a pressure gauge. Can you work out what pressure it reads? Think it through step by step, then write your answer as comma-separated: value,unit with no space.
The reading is 900,psi
